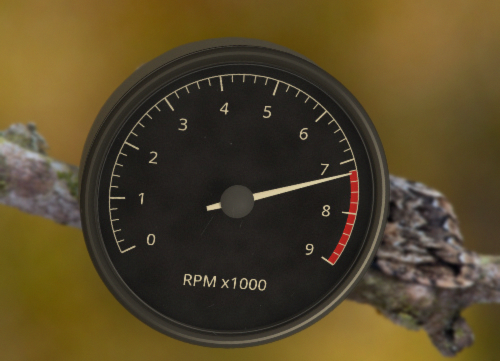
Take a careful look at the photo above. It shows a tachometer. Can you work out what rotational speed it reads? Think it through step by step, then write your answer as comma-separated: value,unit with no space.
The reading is 7200,rpm
